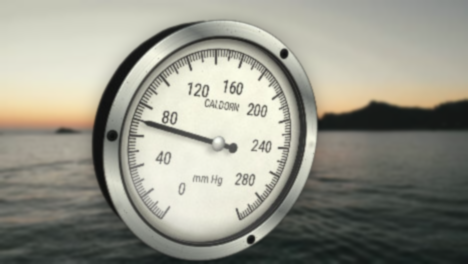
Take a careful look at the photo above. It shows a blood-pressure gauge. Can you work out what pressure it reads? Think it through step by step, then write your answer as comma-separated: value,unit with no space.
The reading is 70,mmHg
